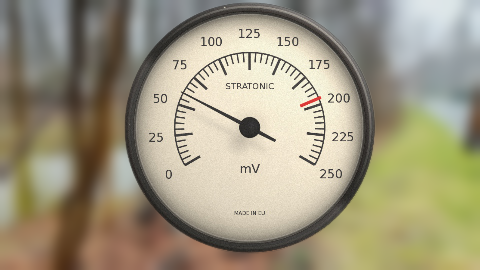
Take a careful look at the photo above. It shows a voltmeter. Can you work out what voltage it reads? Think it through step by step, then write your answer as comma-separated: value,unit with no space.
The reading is 60,mV
